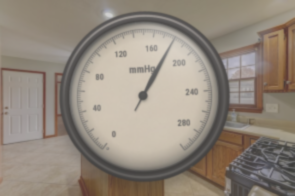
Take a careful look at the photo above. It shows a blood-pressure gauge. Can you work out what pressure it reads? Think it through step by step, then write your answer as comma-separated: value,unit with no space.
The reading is 180,mmHg
